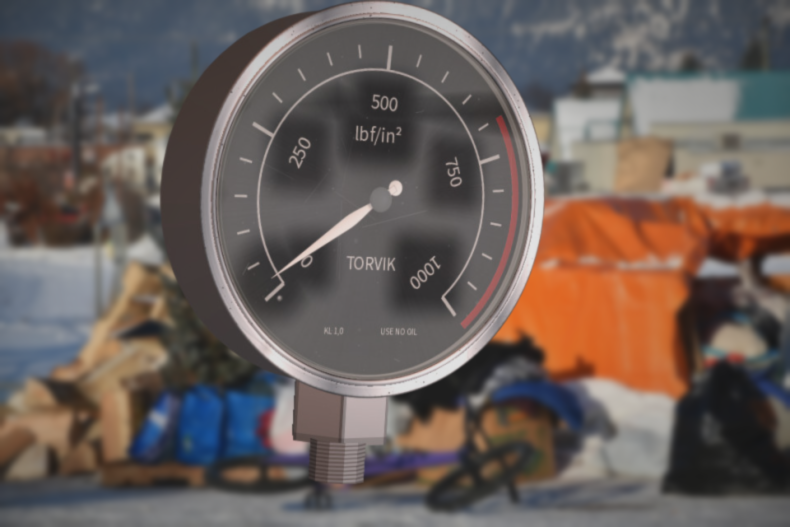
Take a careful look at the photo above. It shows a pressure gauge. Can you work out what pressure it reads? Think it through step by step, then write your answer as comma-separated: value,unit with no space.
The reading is 25,psi
